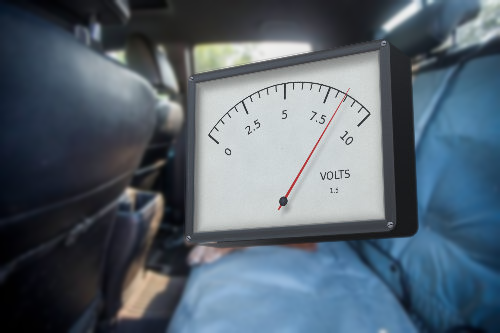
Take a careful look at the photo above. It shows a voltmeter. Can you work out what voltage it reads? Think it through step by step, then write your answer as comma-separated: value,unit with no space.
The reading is 8.5,V
